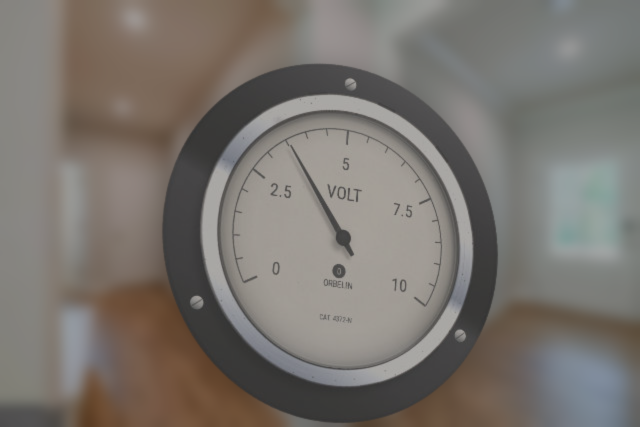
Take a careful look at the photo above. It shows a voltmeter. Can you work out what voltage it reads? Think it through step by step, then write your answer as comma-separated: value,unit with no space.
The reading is 3.5,V
